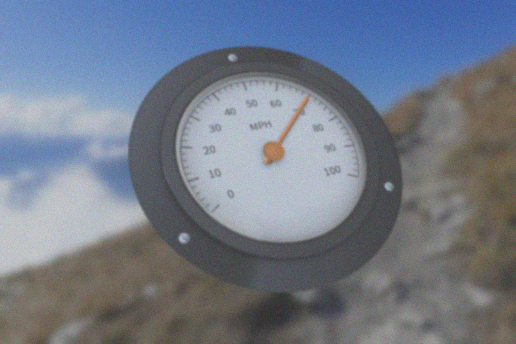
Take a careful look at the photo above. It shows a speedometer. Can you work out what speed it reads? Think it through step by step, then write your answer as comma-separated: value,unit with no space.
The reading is 70,mph
